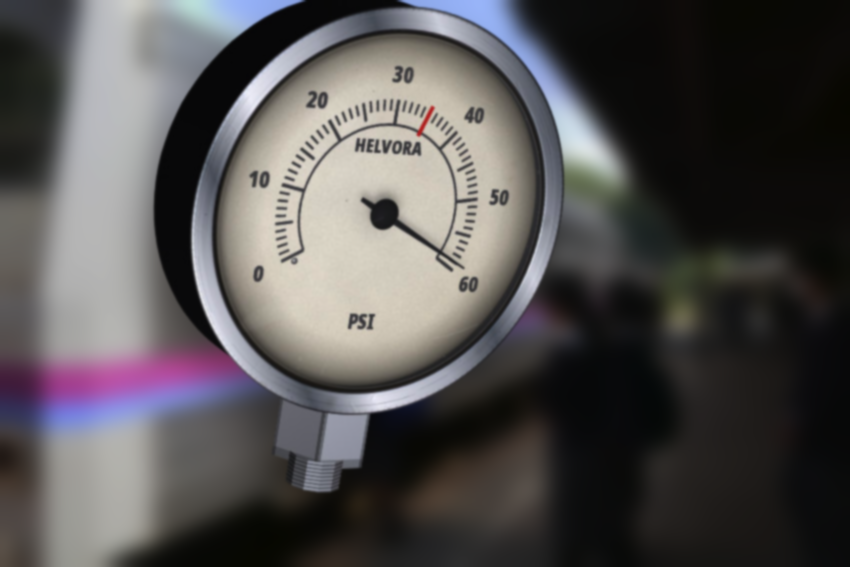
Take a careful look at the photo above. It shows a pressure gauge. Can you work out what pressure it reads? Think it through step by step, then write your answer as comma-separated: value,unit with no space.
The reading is 59,psi
